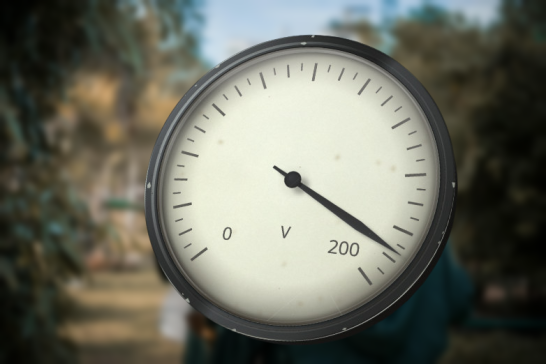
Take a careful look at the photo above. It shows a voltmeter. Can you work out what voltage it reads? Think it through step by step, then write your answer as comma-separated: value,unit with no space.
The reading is 187.5,V
